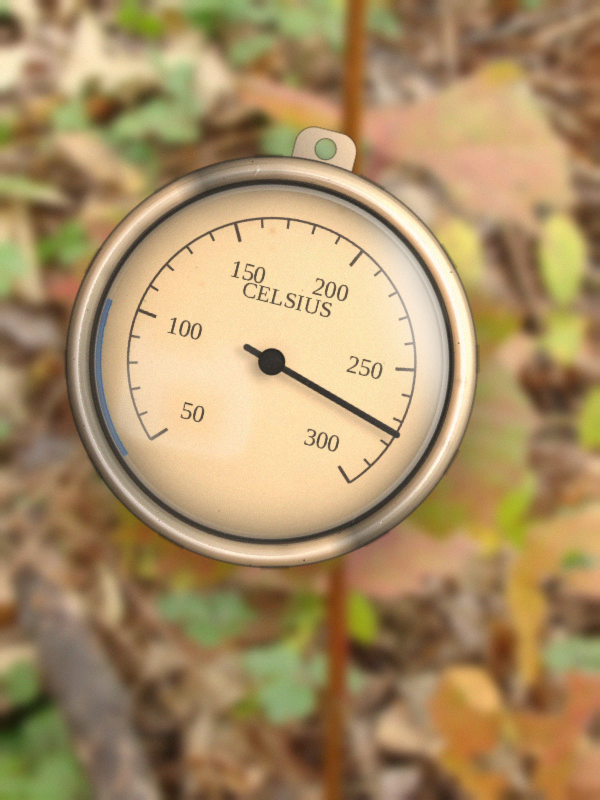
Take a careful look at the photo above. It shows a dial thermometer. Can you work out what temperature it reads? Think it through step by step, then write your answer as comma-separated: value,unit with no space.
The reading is 275,°C
